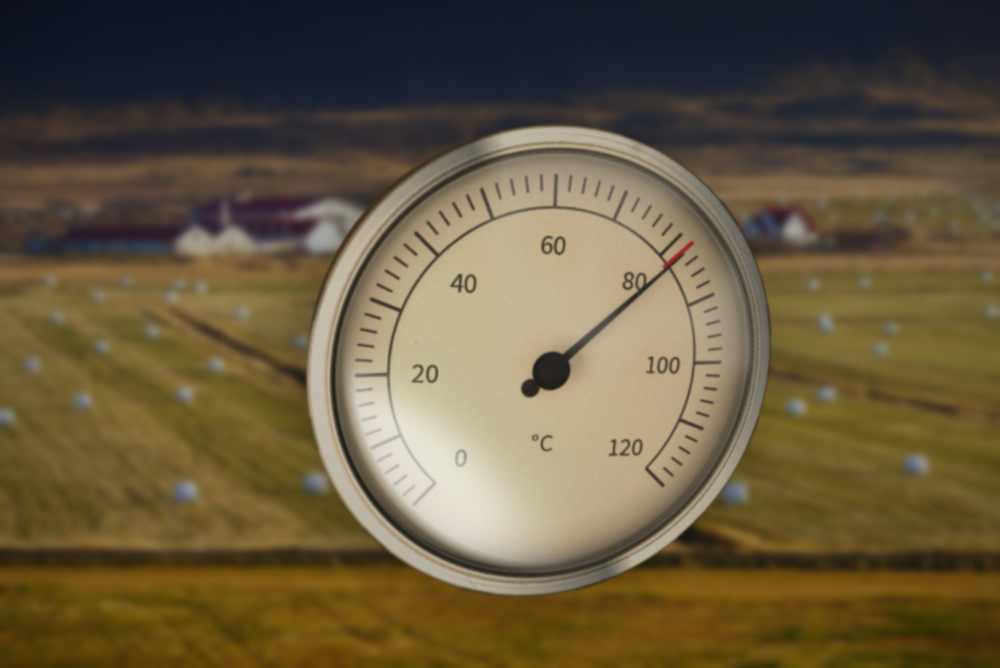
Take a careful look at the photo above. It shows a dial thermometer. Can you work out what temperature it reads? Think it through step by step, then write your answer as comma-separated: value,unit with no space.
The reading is 82,°C
